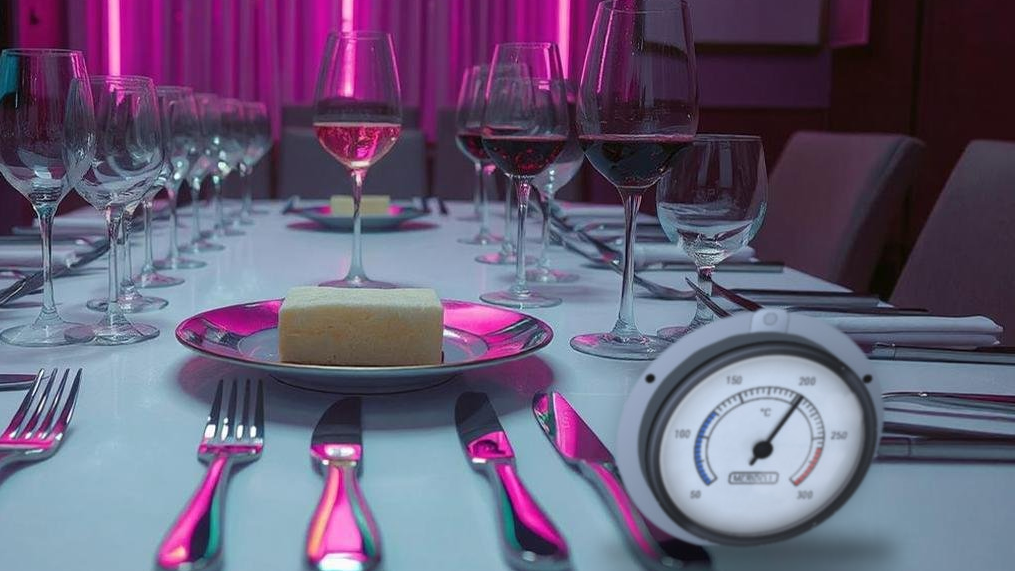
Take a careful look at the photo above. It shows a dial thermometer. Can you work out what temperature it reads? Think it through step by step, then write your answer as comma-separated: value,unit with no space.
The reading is 200,°C
